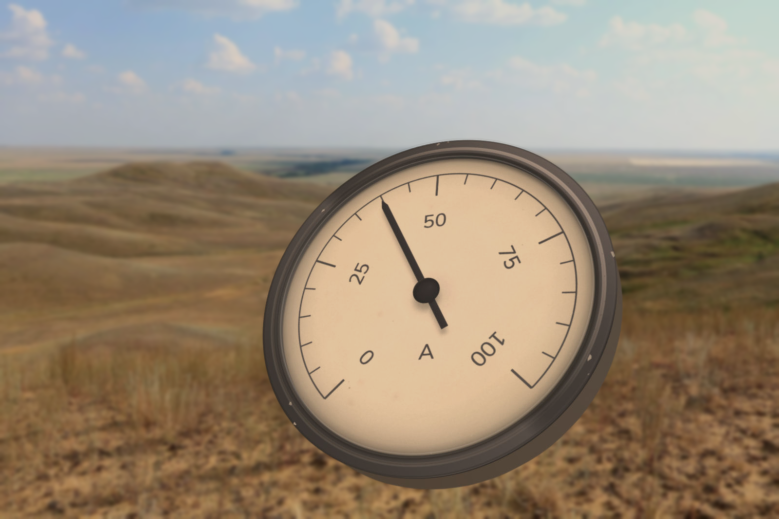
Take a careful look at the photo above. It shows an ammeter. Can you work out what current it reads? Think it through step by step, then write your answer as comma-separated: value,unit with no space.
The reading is 40,A
